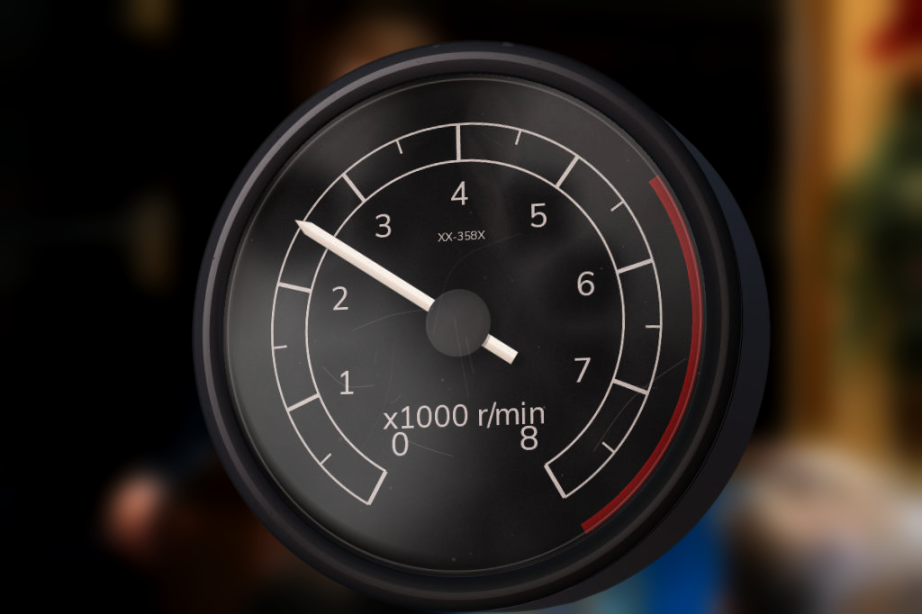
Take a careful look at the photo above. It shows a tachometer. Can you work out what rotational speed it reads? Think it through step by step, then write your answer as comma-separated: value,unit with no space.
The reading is 2500,rpm
